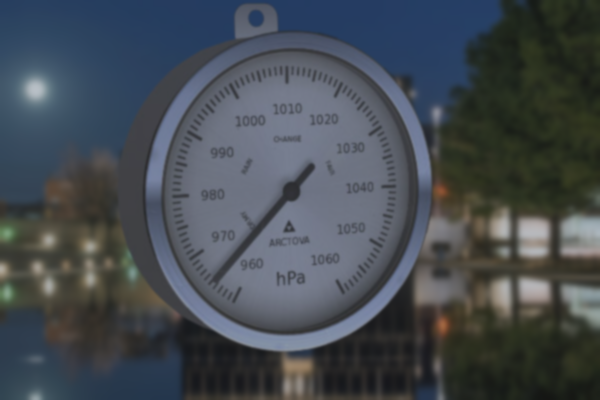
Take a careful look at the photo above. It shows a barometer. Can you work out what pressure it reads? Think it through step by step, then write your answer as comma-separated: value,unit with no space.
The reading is 965,hPa
